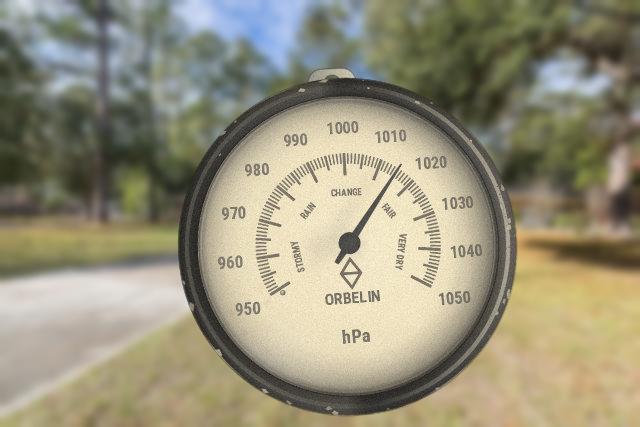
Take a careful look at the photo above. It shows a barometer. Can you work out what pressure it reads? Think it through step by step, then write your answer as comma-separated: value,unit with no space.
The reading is 1015,hPa
